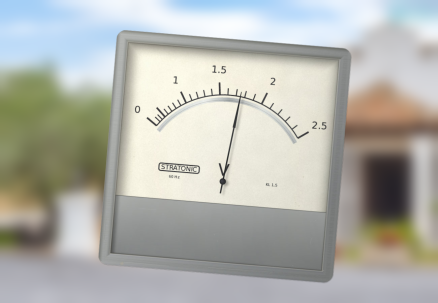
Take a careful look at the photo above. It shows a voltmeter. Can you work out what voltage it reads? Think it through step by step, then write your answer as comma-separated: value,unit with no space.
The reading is 1.75,V
